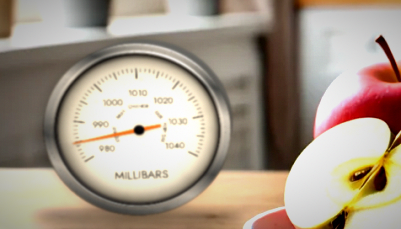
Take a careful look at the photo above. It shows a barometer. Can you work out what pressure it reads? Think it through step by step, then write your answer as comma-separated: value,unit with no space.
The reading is 985,mbar
